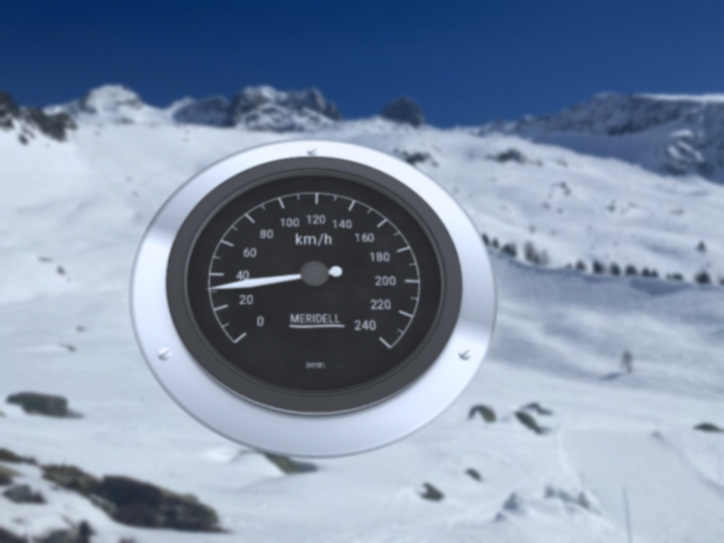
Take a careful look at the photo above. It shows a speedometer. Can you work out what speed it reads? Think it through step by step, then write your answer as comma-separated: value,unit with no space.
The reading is 30,km/h
